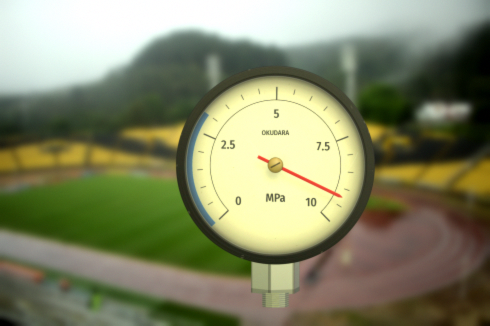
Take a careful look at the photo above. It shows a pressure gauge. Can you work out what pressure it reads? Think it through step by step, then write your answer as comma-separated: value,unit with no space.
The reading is 9.25,MPa
